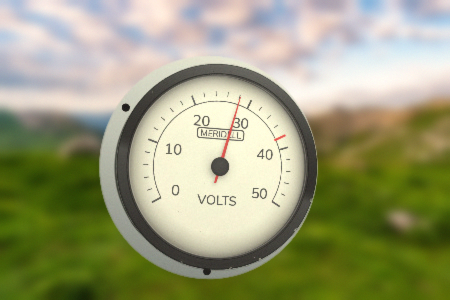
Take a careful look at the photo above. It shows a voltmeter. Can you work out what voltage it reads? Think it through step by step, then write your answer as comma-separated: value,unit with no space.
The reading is 28,V
